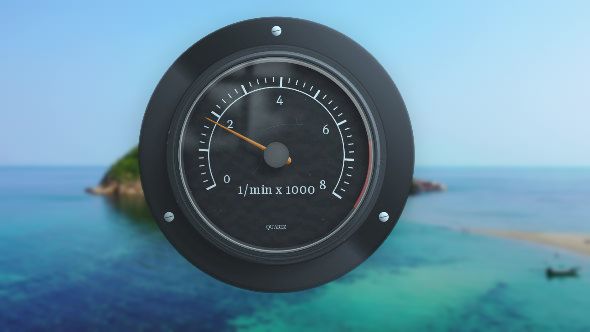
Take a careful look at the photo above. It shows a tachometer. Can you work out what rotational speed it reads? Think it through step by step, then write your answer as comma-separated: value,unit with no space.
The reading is 1800,rpm
